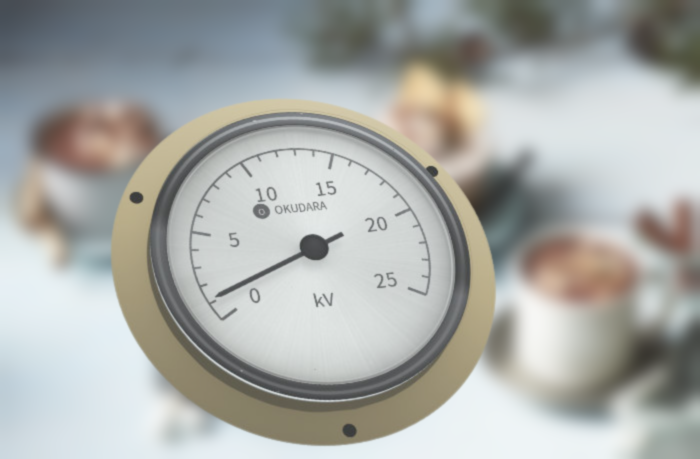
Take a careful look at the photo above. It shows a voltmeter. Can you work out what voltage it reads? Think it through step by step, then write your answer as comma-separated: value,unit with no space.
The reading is 1,kV
